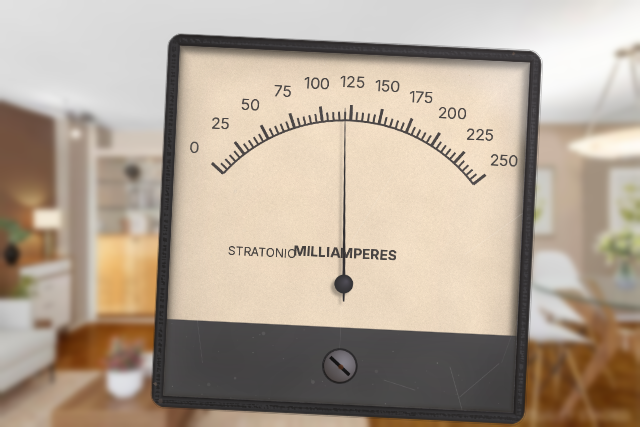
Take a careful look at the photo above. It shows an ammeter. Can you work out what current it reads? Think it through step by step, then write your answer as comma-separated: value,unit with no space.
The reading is 120,mA
